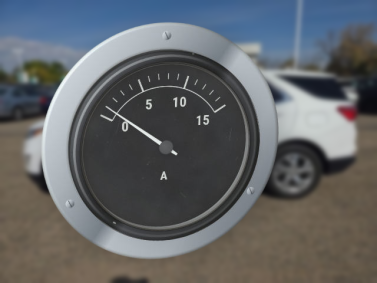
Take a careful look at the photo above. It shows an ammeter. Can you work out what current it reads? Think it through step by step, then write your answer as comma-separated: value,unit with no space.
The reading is 1,A
